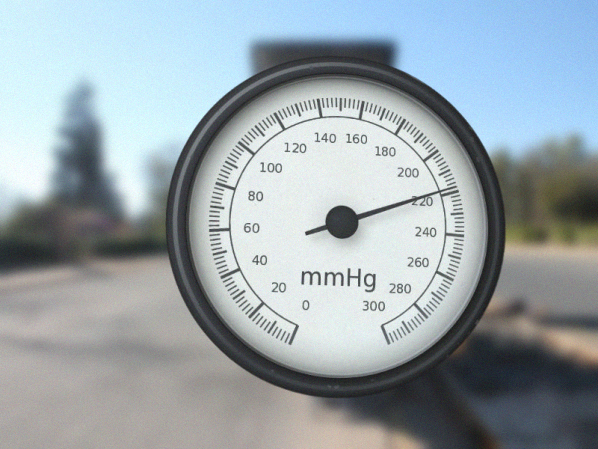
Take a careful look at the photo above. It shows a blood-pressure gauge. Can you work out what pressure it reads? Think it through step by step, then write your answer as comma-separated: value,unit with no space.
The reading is 218,mmHg
